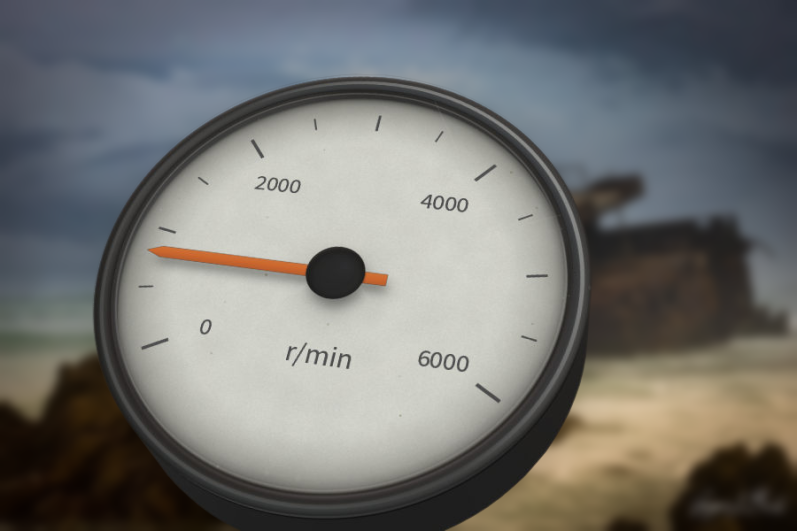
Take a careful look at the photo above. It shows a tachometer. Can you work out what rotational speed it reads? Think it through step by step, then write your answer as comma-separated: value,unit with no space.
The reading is 750,rpm
